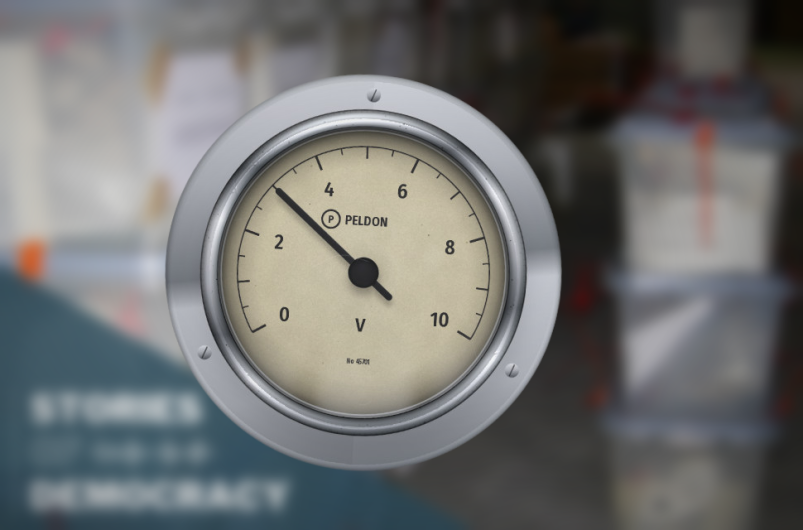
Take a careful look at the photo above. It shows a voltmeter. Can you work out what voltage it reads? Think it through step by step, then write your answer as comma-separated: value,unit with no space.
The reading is 3,V
